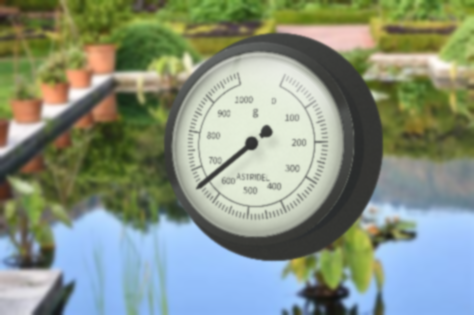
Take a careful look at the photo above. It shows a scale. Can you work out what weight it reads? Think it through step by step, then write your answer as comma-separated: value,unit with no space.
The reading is 650,g
